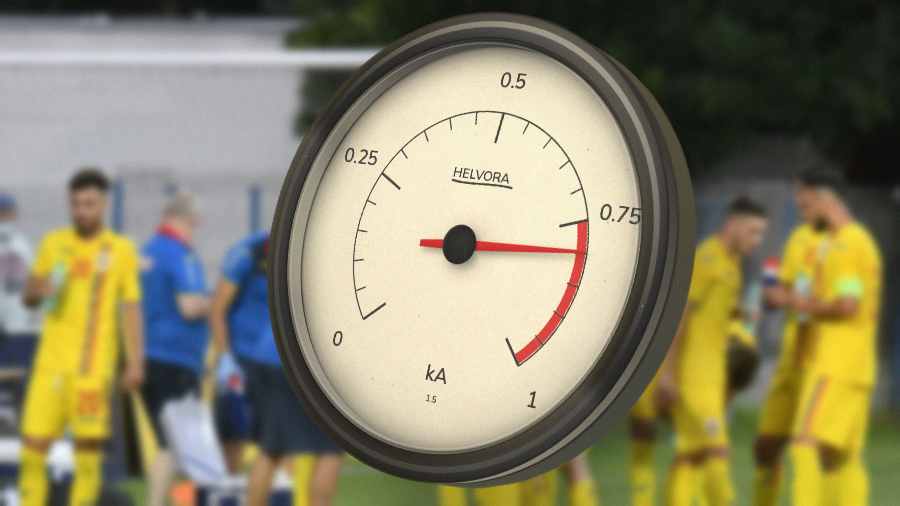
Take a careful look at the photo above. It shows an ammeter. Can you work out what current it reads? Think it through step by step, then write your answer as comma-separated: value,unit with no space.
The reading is 0.8,kA
